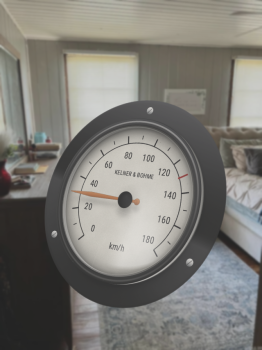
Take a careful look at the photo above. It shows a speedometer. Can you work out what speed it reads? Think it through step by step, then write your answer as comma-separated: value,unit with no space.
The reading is 30,km/h
